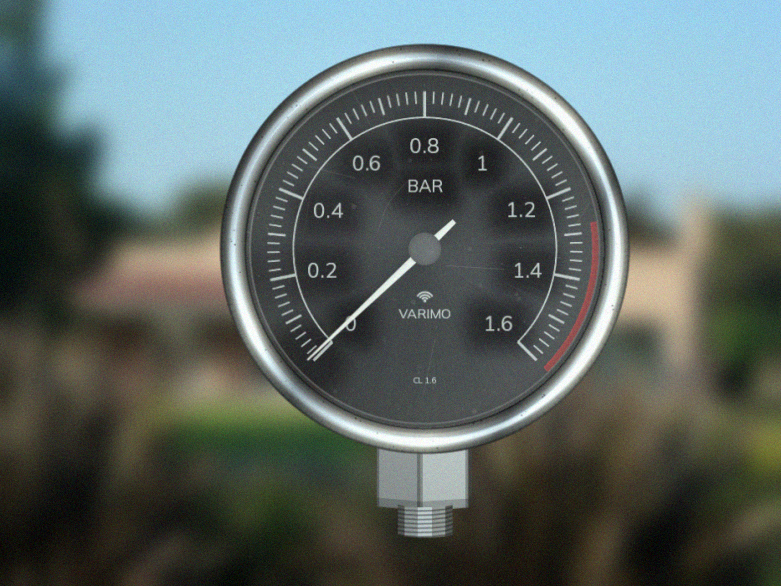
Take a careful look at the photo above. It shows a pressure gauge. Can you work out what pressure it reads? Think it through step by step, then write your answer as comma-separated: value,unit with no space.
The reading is 0.01,bar
